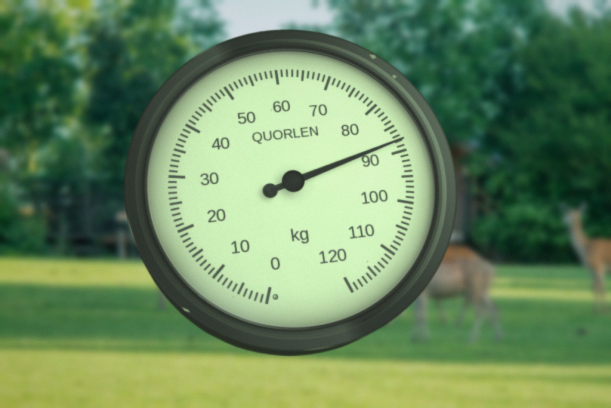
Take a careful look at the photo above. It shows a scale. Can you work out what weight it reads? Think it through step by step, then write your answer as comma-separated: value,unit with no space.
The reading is 88,kg
